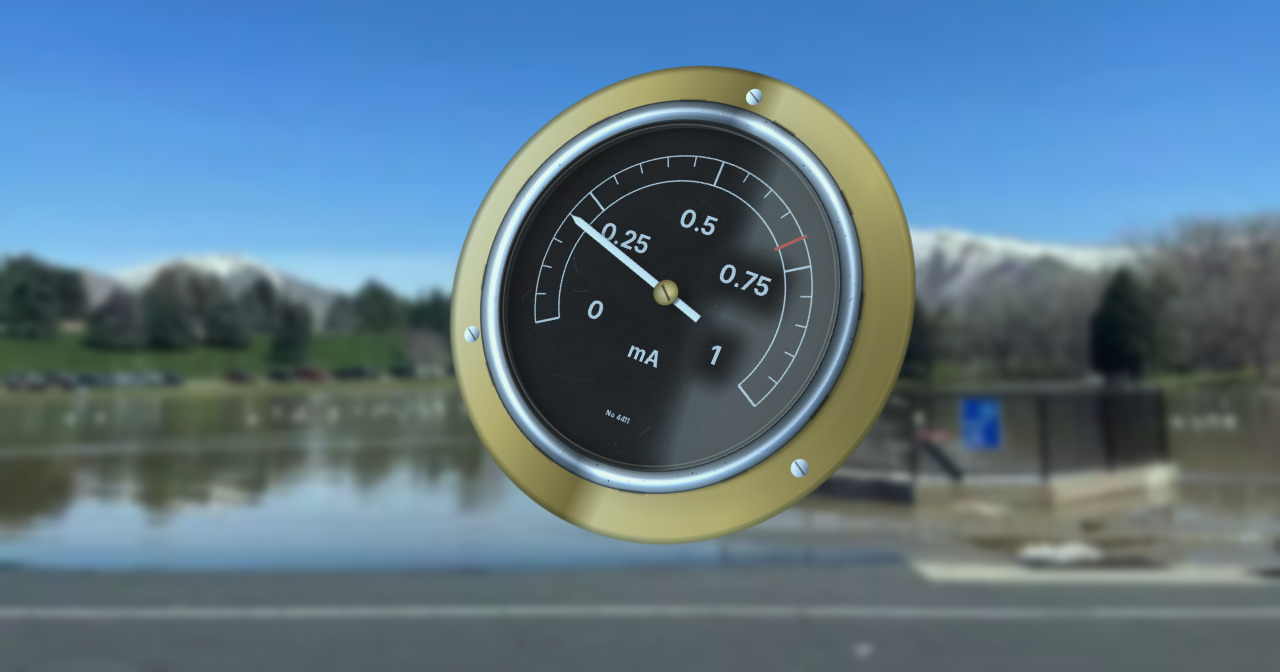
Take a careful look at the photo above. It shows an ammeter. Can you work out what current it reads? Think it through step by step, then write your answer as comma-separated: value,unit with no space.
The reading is 0.2,mA
